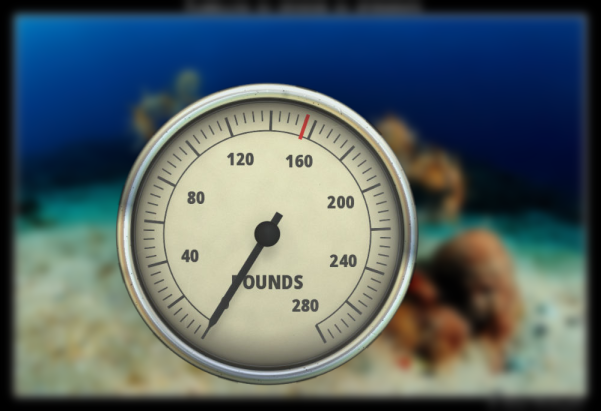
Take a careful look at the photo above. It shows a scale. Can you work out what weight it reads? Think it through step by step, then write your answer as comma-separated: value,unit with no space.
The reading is 0,lb
